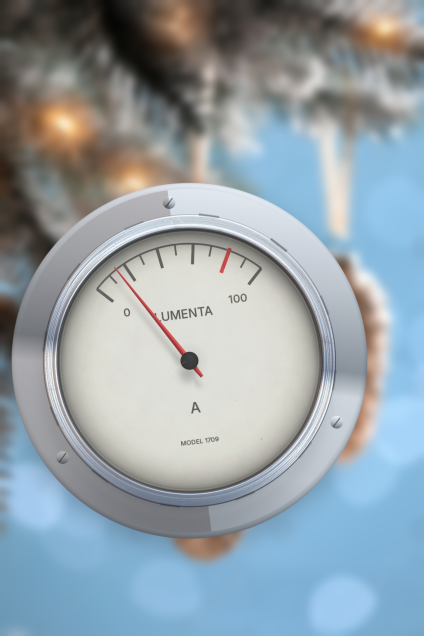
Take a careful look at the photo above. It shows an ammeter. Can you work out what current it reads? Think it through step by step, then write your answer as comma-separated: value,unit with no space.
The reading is 15,A
